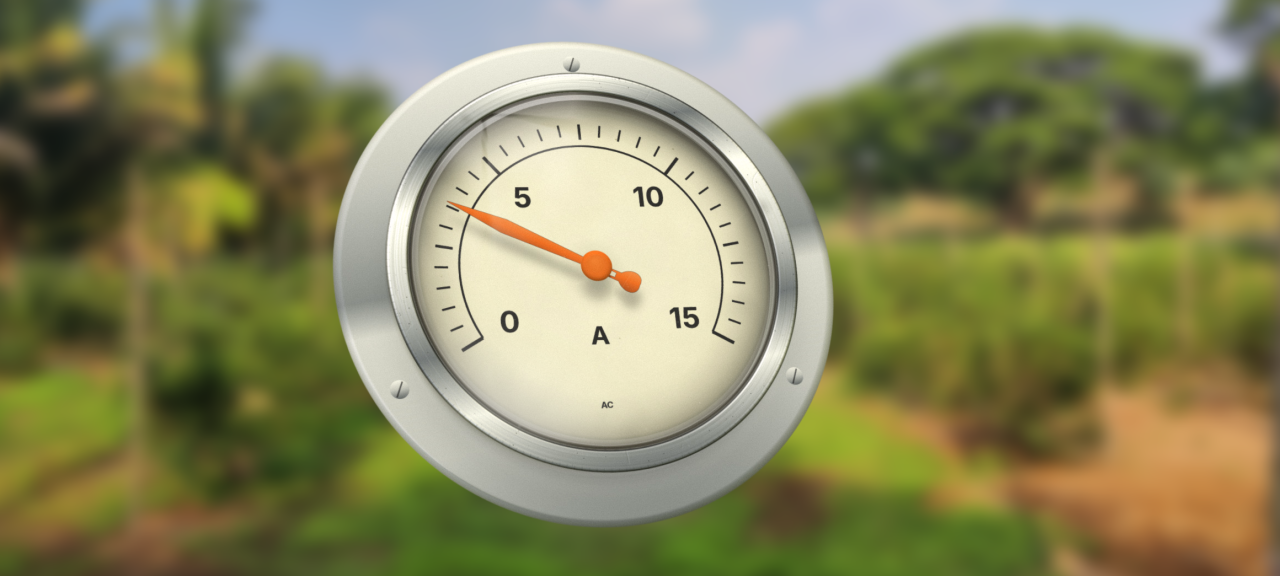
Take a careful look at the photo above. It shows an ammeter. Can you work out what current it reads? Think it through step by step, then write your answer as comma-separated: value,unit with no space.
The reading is 3.5,A
